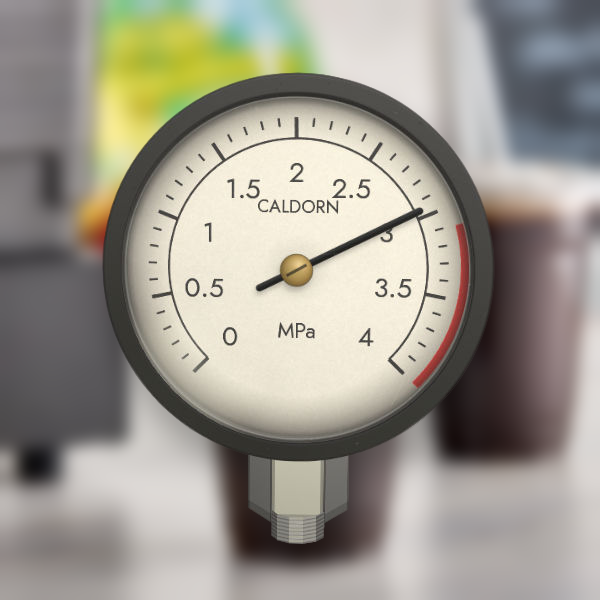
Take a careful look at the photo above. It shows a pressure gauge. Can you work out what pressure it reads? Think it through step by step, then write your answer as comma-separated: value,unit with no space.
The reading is 2.95,MPa
